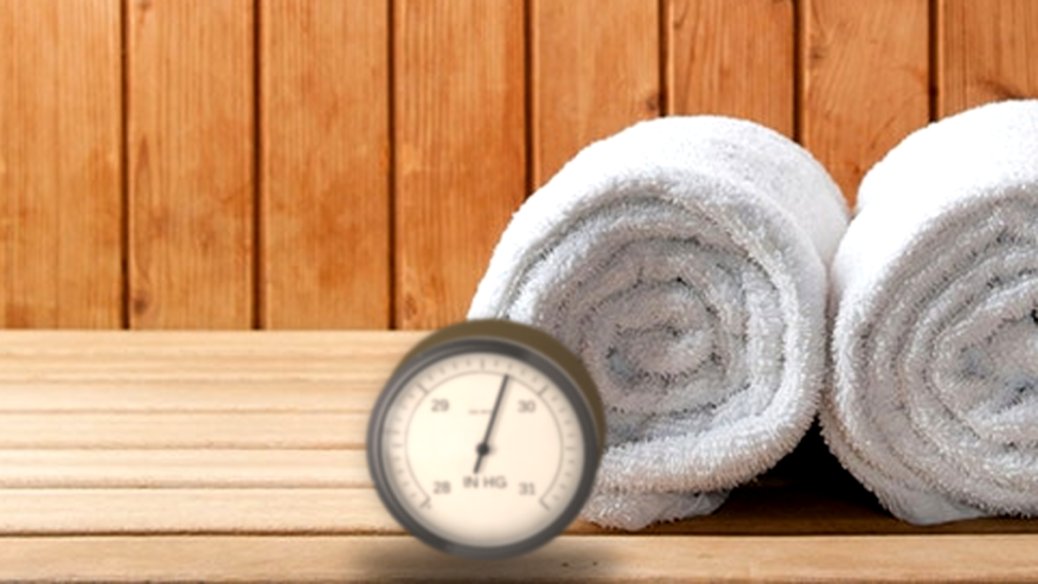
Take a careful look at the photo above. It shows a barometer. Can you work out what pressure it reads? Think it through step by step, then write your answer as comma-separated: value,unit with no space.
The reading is 29.7,inHg
